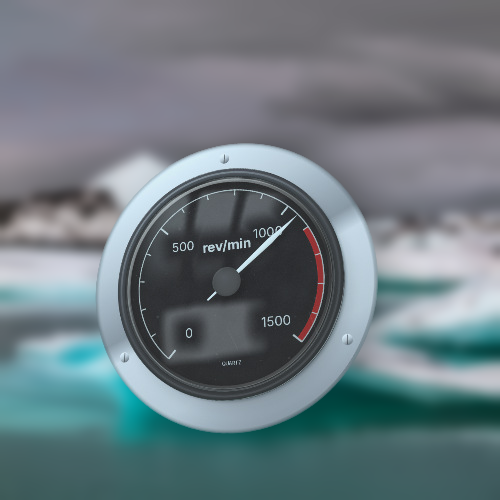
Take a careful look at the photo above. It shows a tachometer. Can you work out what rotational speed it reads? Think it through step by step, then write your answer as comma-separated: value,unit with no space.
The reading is 1050,rpm
